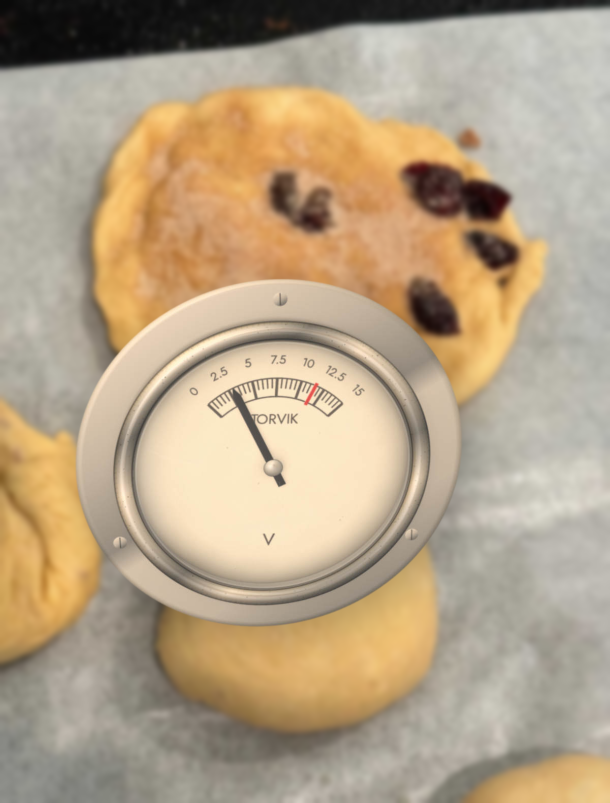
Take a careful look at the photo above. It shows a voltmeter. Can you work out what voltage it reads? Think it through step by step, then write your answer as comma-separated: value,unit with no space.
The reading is 3,V
